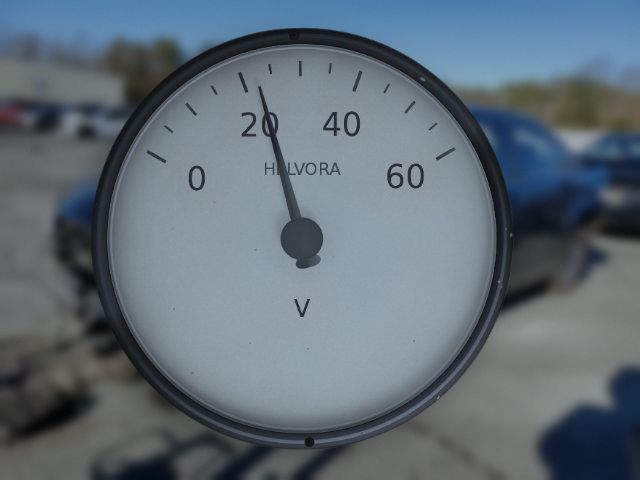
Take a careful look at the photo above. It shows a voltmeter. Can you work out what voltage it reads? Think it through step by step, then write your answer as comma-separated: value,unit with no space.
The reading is 22.5,V
